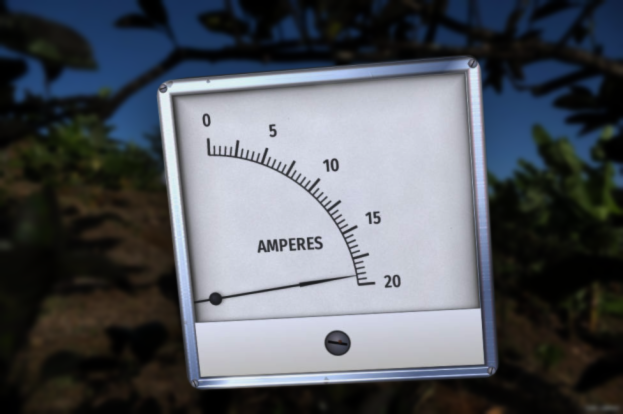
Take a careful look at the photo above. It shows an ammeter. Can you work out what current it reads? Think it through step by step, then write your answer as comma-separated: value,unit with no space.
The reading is 19,A
